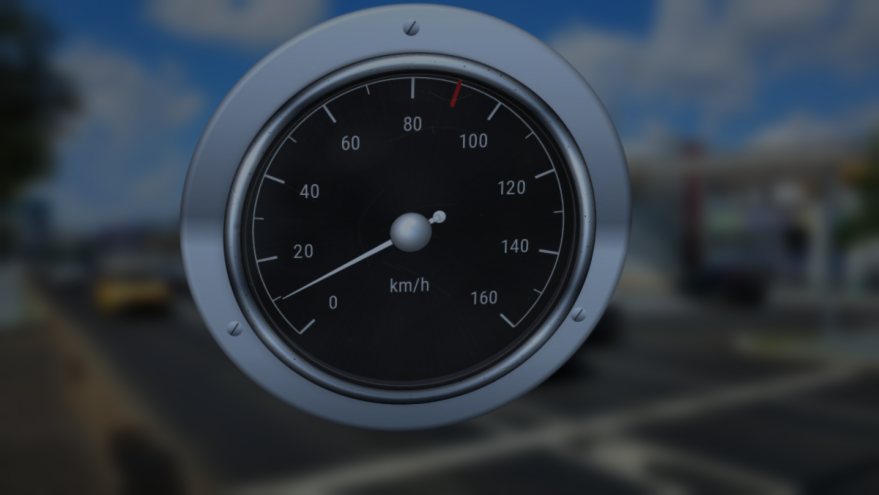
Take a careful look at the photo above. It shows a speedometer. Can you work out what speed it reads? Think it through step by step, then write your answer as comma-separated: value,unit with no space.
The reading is 10,km/h
